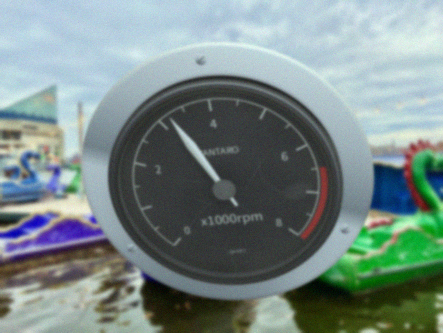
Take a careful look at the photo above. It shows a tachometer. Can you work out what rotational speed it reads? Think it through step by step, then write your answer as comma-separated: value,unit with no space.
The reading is 3250,rpm
